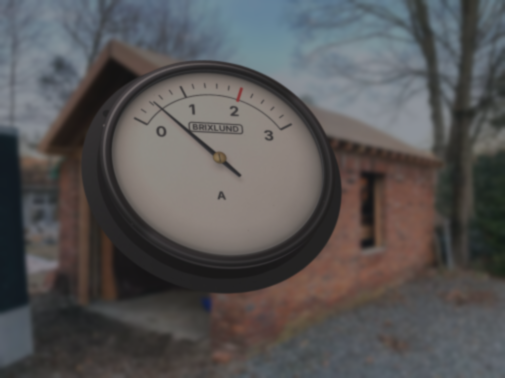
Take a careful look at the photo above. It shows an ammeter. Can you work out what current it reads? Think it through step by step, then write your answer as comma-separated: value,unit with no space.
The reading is 0.4,A
